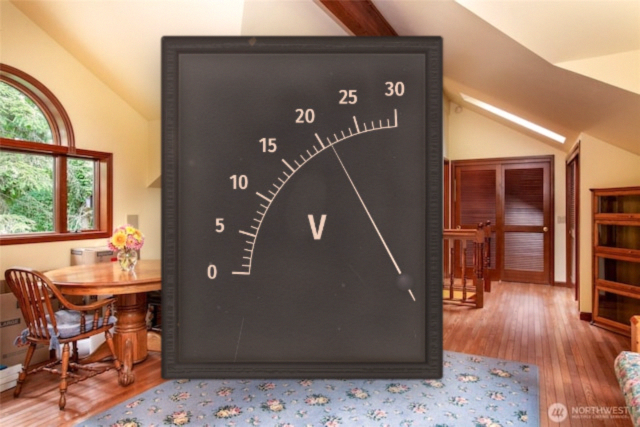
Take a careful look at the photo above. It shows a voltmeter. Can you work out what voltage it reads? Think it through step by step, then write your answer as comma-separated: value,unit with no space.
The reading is 21,V
